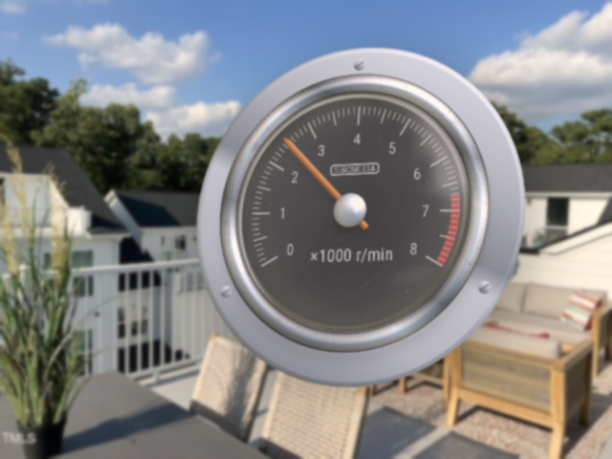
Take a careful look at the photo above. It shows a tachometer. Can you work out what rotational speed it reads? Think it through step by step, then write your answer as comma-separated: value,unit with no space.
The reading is 2500,rpm
